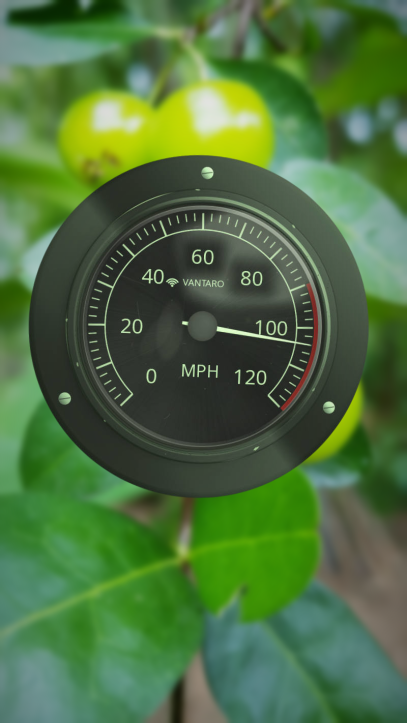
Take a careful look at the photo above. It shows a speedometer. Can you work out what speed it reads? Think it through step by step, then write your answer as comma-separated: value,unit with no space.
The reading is 104,mph
